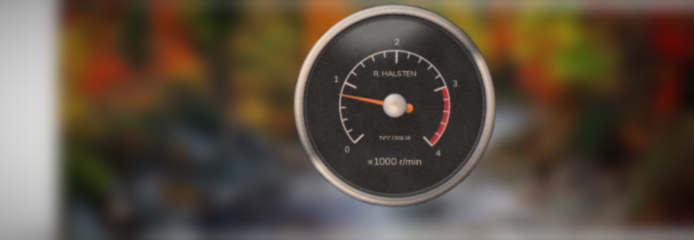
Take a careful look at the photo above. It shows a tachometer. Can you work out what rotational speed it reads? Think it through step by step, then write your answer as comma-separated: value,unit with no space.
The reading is 800,rpm
